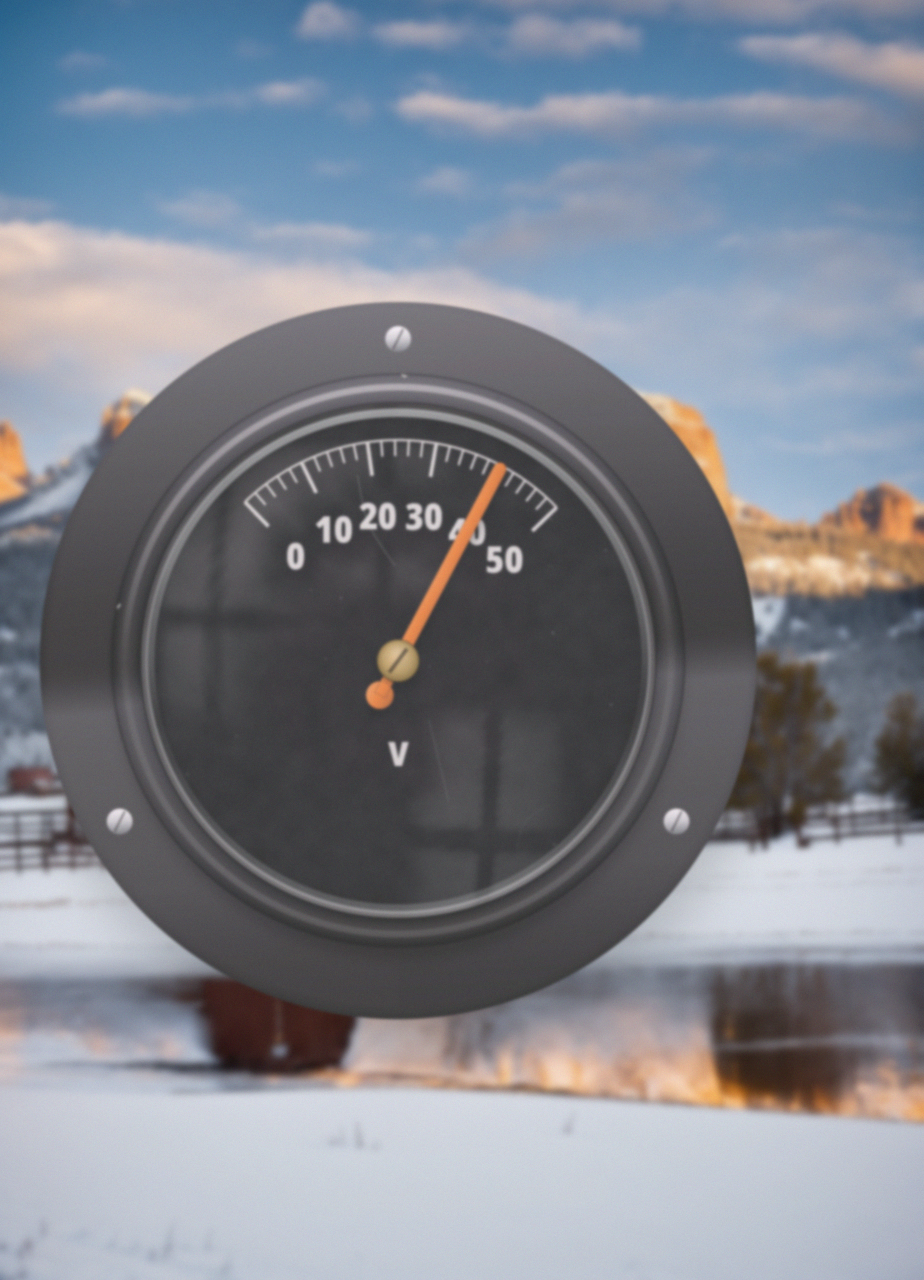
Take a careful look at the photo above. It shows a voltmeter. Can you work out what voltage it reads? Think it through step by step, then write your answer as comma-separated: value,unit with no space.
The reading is 40,V
